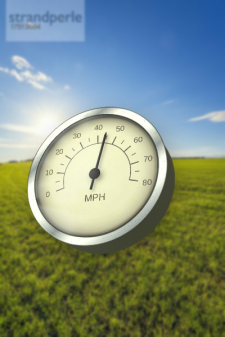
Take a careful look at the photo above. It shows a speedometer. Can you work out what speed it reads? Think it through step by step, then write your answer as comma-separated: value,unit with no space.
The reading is 45,mph
